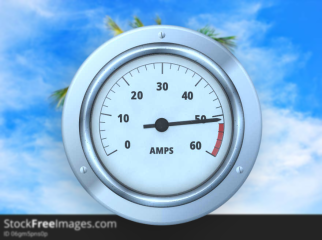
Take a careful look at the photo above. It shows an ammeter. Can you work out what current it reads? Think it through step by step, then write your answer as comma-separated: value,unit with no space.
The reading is 51,A
